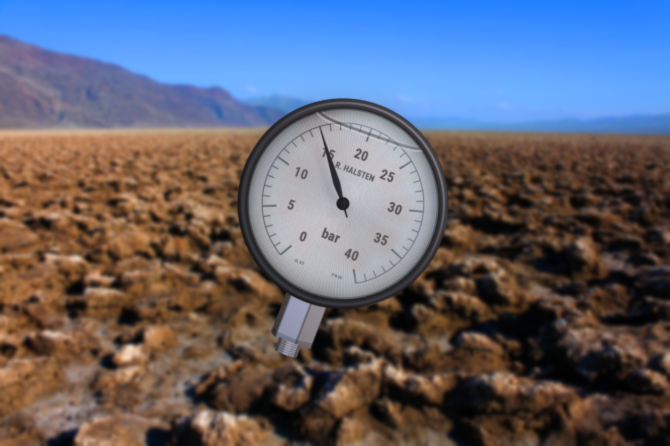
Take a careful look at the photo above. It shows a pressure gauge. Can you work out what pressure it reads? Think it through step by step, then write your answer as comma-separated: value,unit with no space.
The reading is 15,bar
